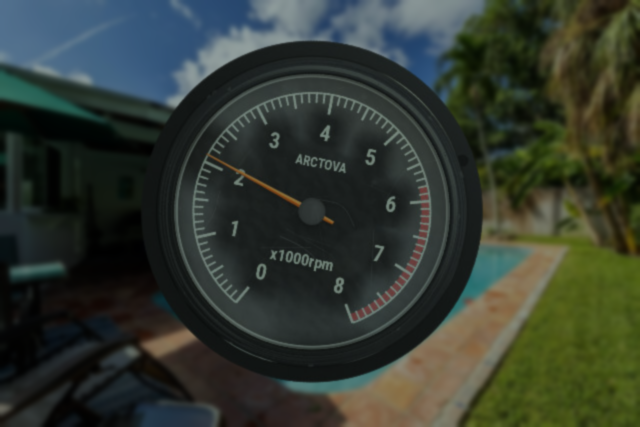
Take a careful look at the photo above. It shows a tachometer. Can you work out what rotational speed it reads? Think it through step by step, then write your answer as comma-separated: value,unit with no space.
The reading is 2100,rpm
